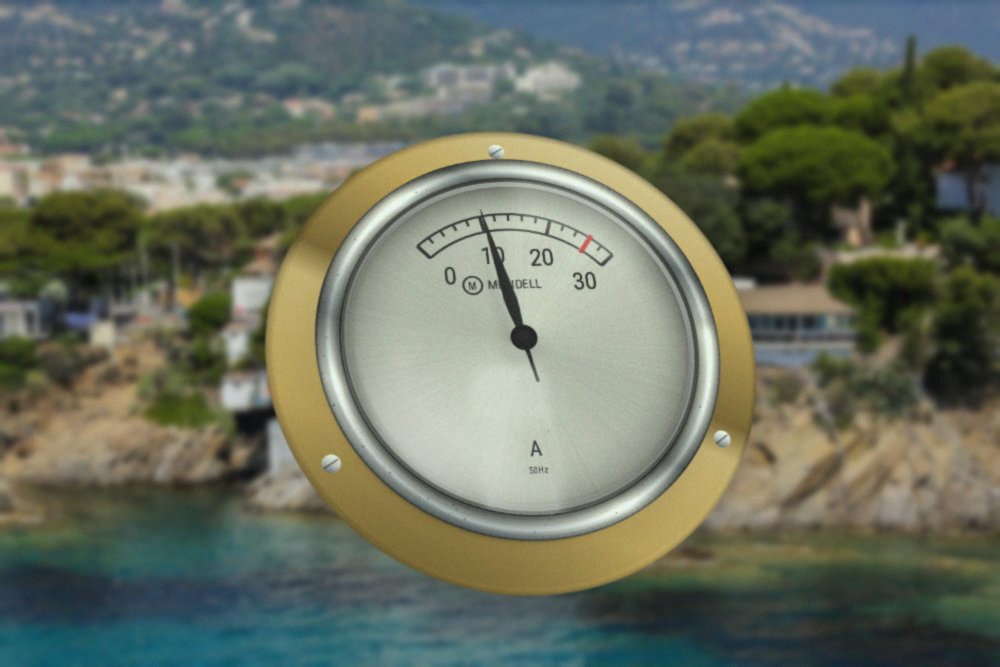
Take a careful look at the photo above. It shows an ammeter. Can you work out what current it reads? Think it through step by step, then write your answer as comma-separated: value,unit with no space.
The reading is 10,A
